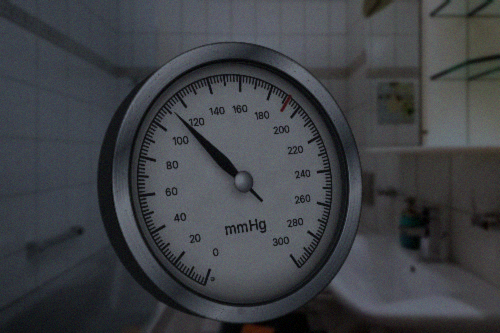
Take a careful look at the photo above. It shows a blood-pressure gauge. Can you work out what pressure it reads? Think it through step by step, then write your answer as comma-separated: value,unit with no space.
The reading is 110,mmHg
